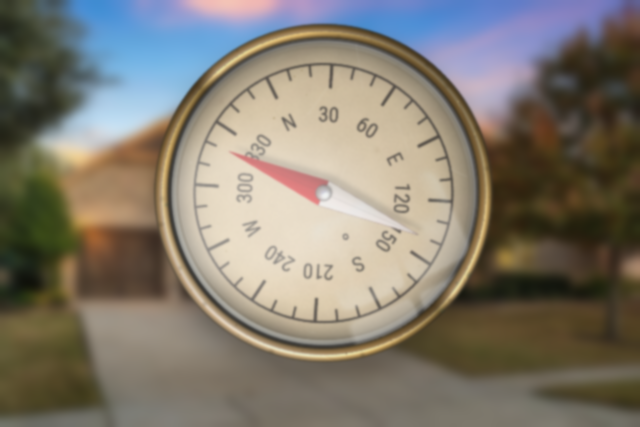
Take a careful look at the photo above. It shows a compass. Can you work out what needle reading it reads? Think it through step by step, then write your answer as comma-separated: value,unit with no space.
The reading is 320,°
